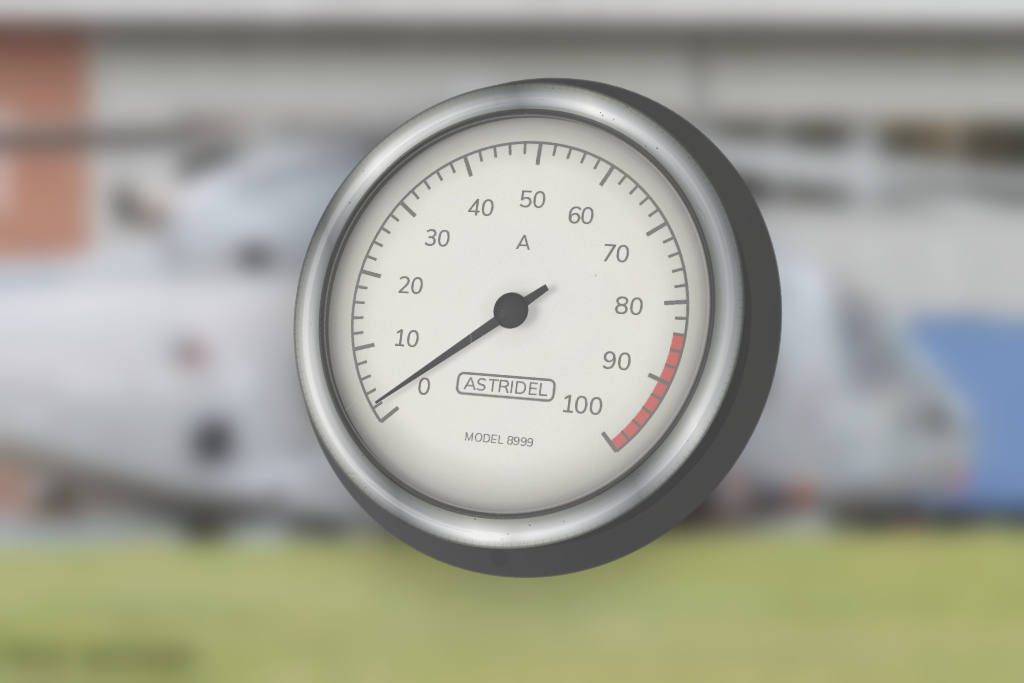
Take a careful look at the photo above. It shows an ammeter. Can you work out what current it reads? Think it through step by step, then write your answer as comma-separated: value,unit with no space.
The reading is 2,A
